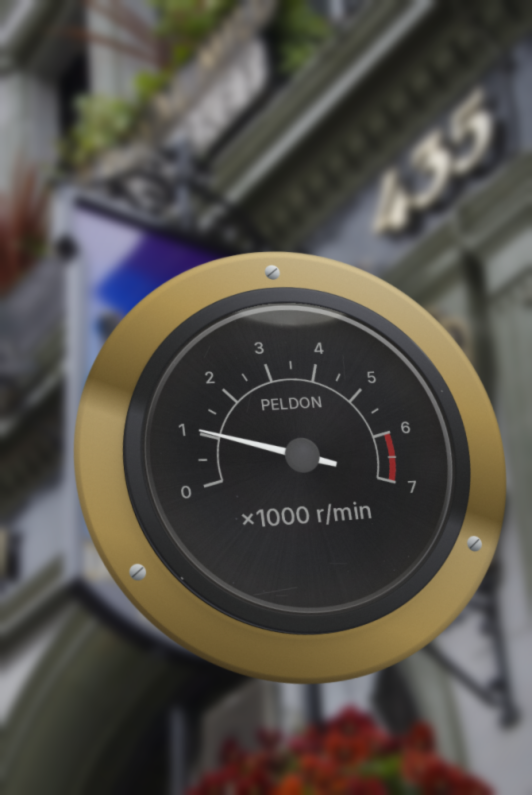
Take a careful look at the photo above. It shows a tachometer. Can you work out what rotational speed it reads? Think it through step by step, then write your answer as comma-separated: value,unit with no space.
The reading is 1000,rpm
